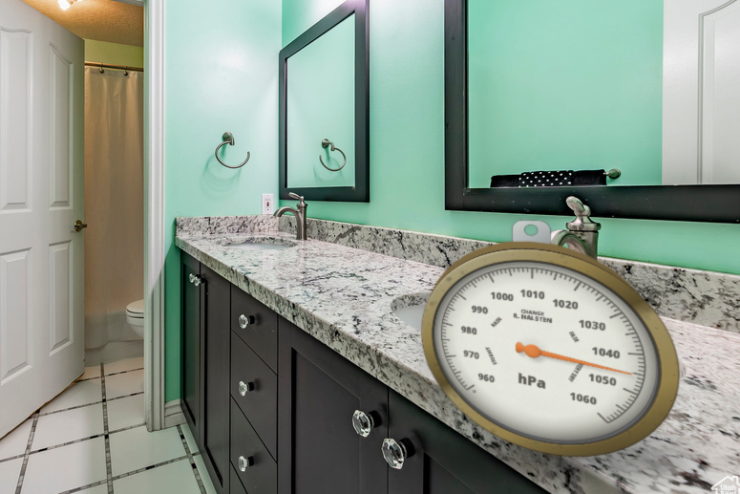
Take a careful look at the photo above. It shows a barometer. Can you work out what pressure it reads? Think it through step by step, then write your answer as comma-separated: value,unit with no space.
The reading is 1045,hPa
